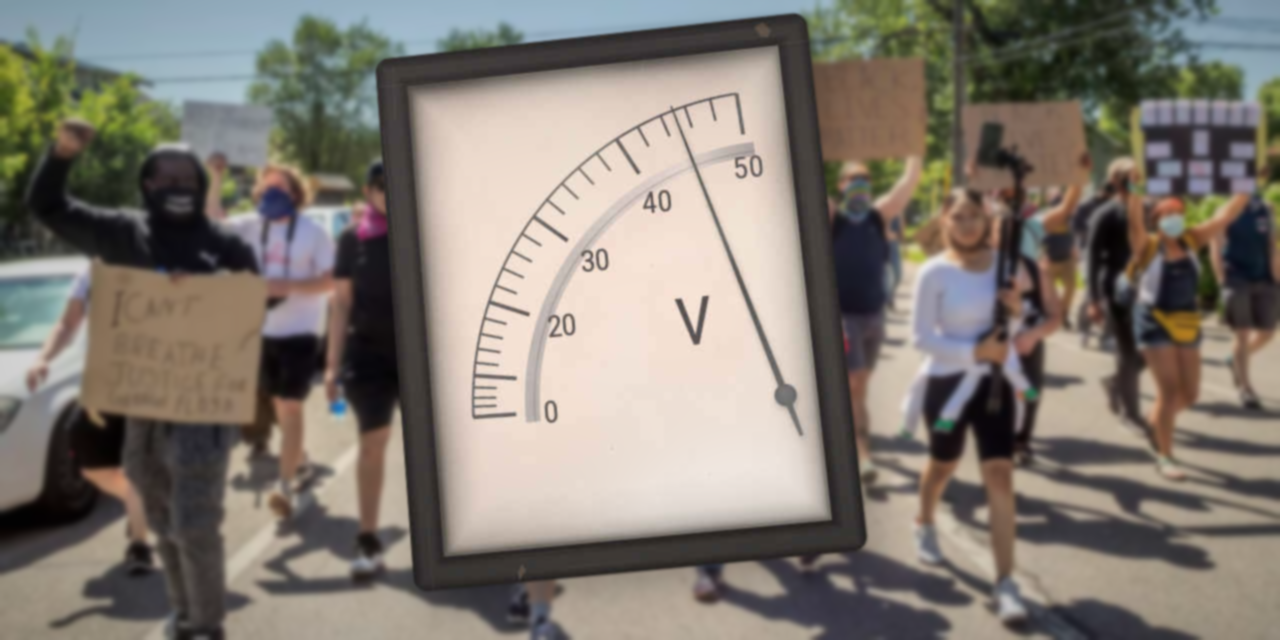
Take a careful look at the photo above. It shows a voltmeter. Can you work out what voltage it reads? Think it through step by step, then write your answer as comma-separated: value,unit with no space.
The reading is 45,V
